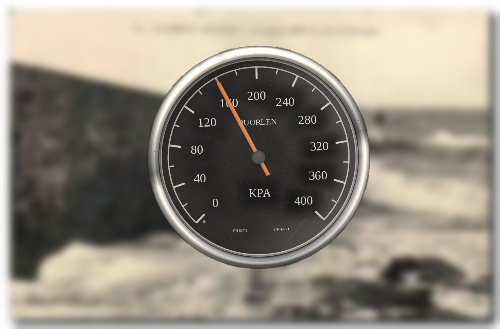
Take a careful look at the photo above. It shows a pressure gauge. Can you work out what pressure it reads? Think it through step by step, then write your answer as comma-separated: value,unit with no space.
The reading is 160,kPa
